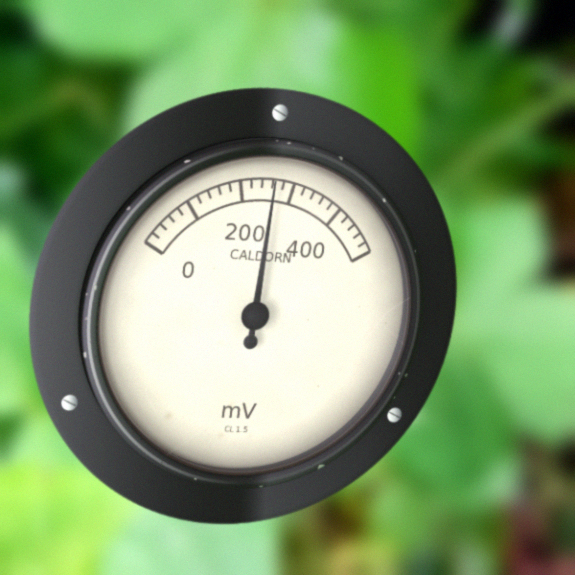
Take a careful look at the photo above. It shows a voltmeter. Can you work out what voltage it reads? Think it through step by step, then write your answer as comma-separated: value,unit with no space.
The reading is 260,mV
